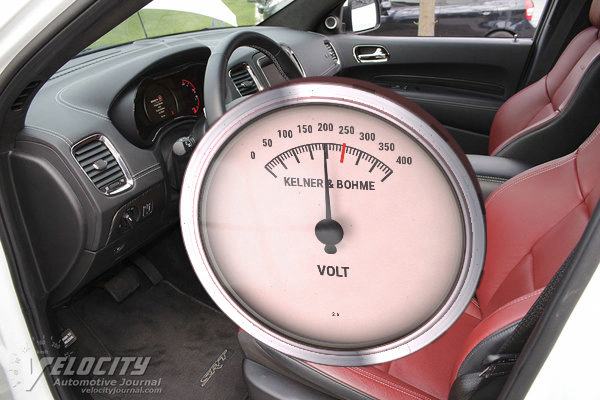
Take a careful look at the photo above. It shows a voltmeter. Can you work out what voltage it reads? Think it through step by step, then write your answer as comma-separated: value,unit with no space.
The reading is 200,V
